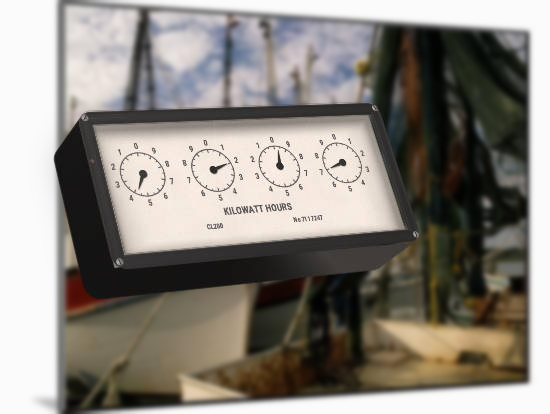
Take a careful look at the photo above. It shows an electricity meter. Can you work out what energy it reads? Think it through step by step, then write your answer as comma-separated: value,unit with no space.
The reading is 4197,kWh
